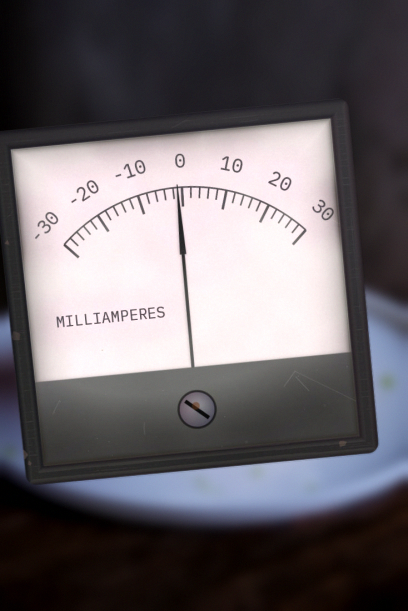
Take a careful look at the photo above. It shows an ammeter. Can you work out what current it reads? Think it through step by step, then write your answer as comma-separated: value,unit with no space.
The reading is -1,mA
